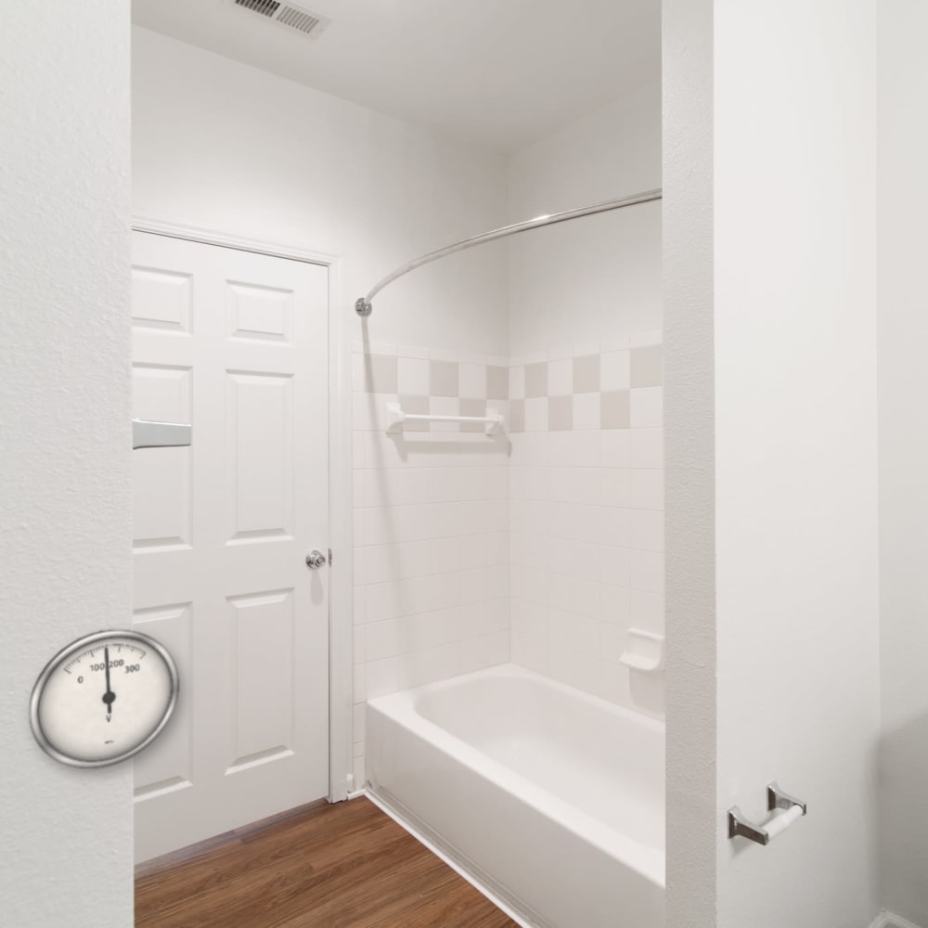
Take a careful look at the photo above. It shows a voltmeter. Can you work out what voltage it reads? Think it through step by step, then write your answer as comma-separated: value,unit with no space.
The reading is 150,V
